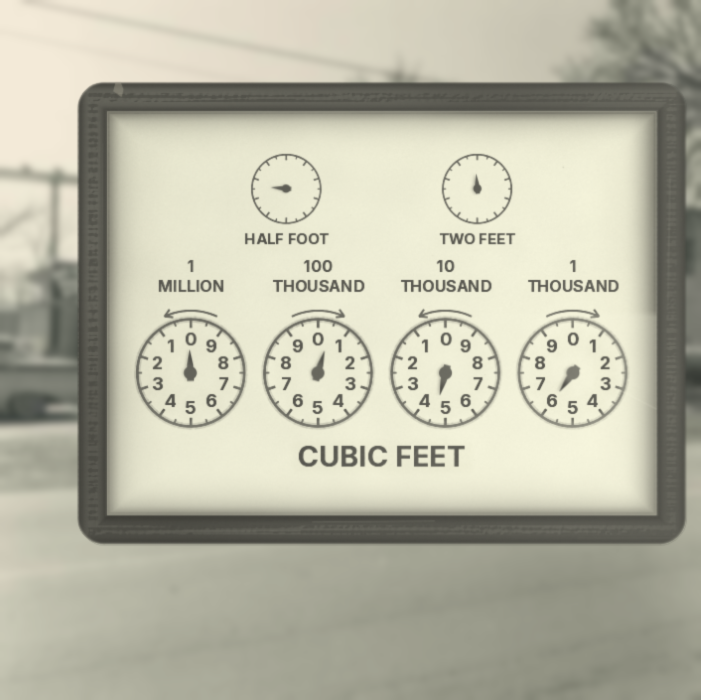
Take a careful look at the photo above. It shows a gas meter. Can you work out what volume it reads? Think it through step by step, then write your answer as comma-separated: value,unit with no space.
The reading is 4600,ft³
